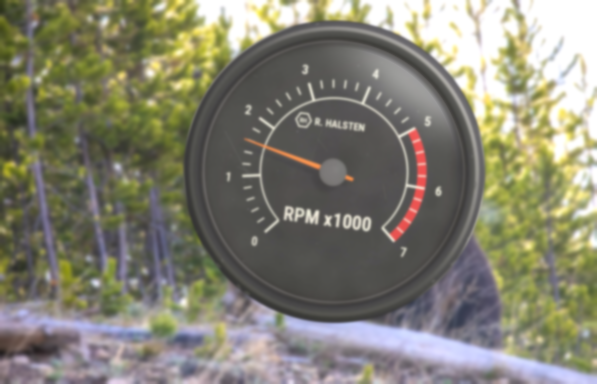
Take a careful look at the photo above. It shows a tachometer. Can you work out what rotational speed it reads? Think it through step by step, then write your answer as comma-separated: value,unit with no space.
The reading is 1600,rpm
